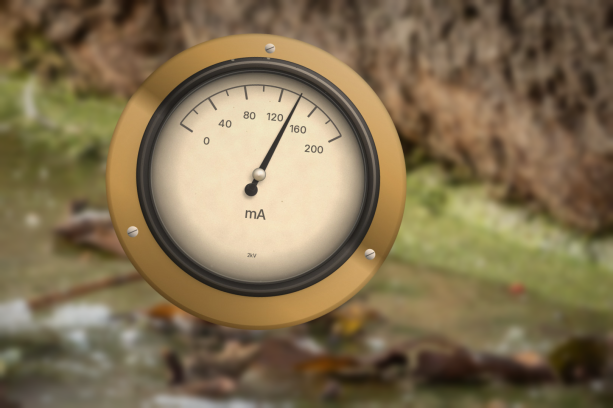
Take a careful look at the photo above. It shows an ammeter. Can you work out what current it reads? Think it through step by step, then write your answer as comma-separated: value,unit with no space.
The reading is 140,mA
